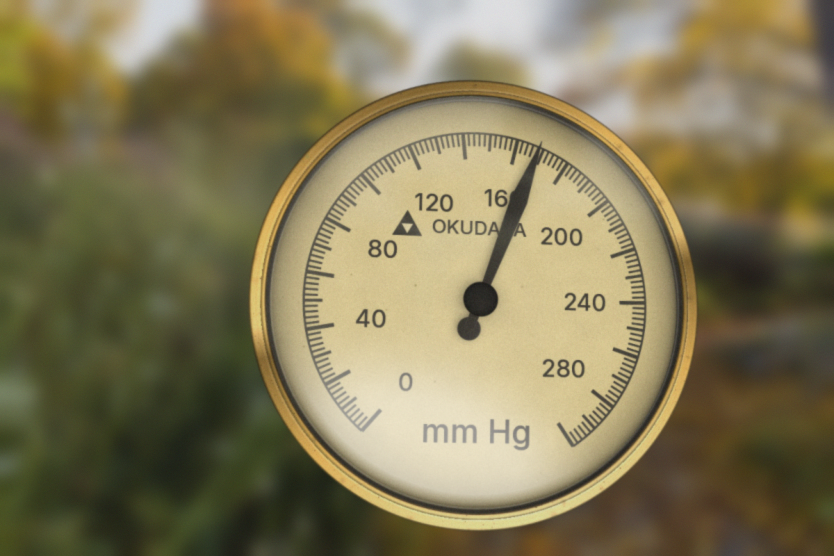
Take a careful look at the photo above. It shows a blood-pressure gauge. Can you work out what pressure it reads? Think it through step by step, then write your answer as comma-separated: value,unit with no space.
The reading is 168,mmHg
